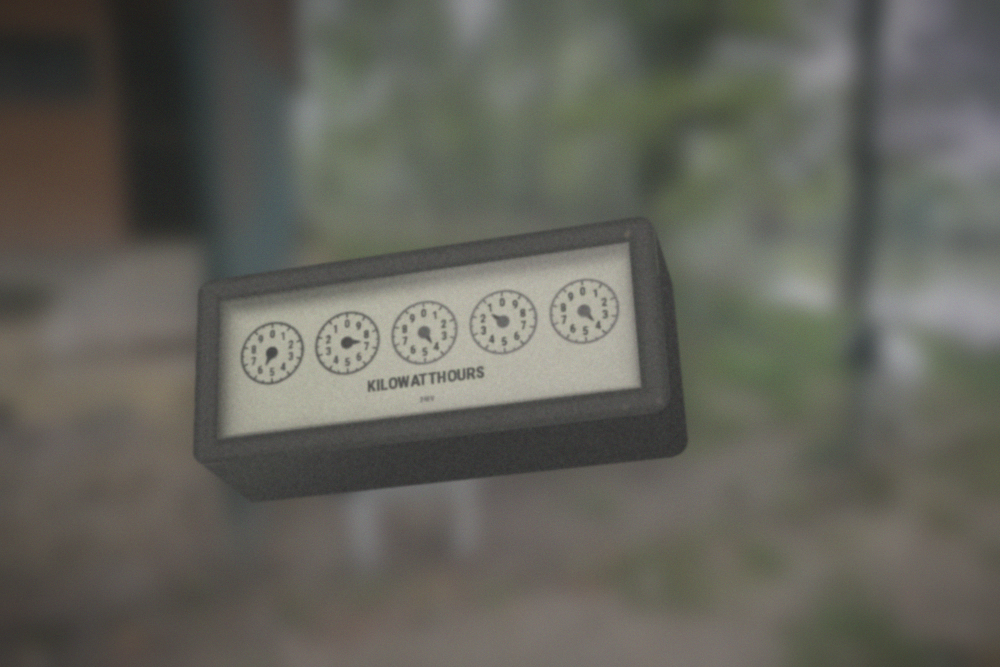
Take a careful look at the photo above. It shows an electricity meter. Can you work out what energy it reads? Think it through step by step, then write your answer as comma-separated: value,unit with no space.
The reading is 57414,kWh
